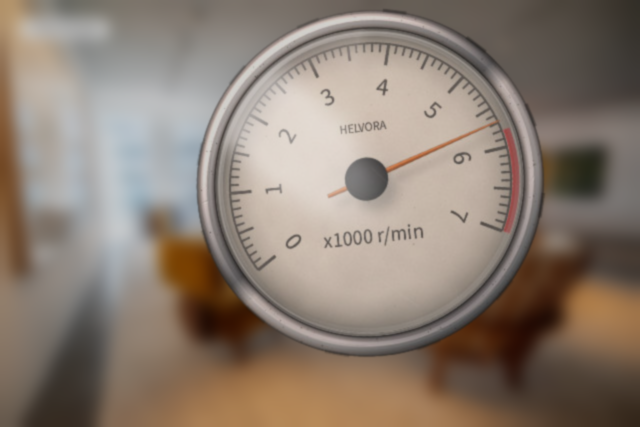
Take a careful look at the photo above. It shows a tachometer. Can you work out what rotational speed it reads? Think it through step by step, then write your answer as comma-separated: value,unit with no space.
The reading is 5700,rpm
